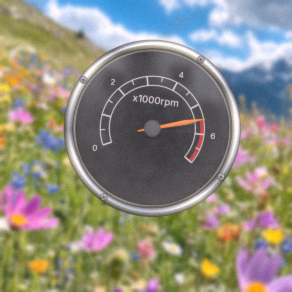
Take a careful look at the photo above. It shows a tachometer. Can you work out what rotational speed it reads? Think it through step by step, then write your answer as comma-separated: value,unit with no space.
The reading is 5500,rpm
